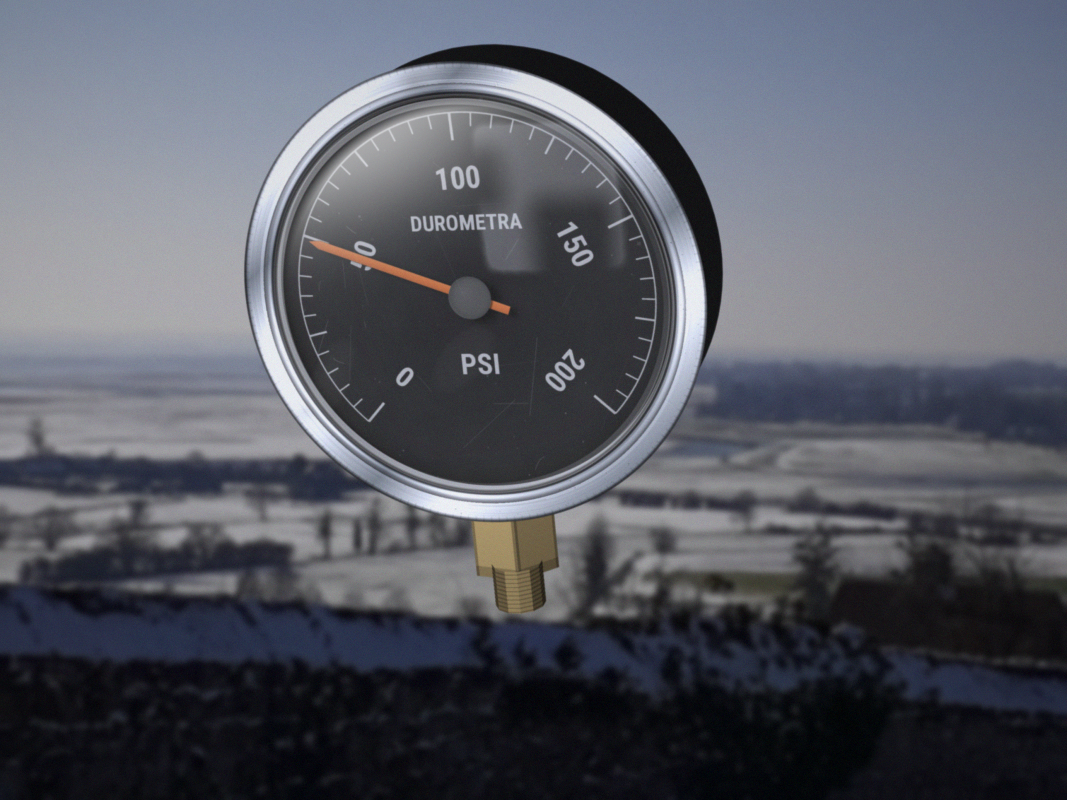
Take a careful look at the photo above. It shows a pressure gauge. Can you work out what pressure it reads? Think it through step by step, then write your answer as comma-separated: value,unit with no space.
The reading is 50,psi
